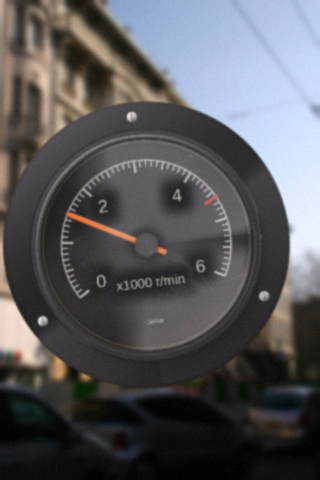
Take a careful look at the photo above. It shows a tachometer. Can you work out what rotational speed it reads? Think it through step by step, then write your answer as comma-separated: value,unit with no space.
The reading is 1500,rpm
